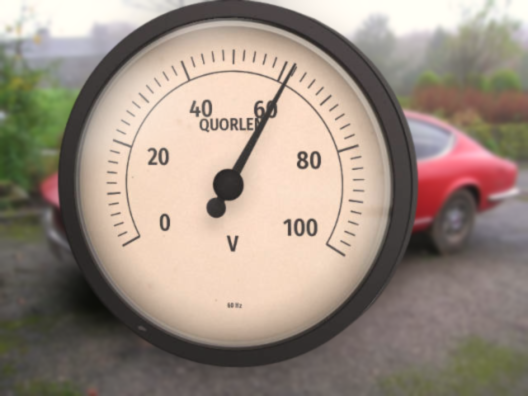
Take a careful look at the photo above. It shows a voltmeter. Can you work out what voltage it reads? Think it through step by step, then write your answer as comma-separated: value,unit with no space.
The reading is 62,V
